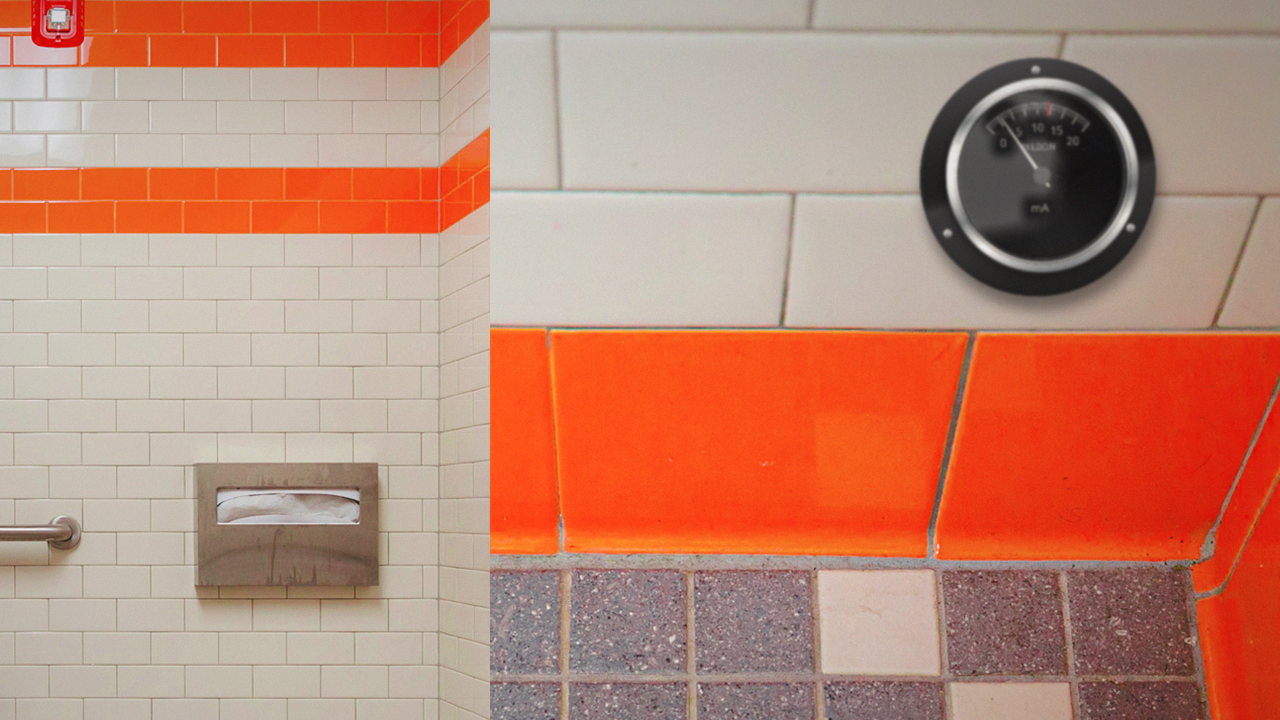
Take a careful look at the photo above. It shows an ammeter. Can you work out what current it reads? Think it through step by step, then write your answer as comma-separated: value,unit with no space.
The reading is 2.5,mA
